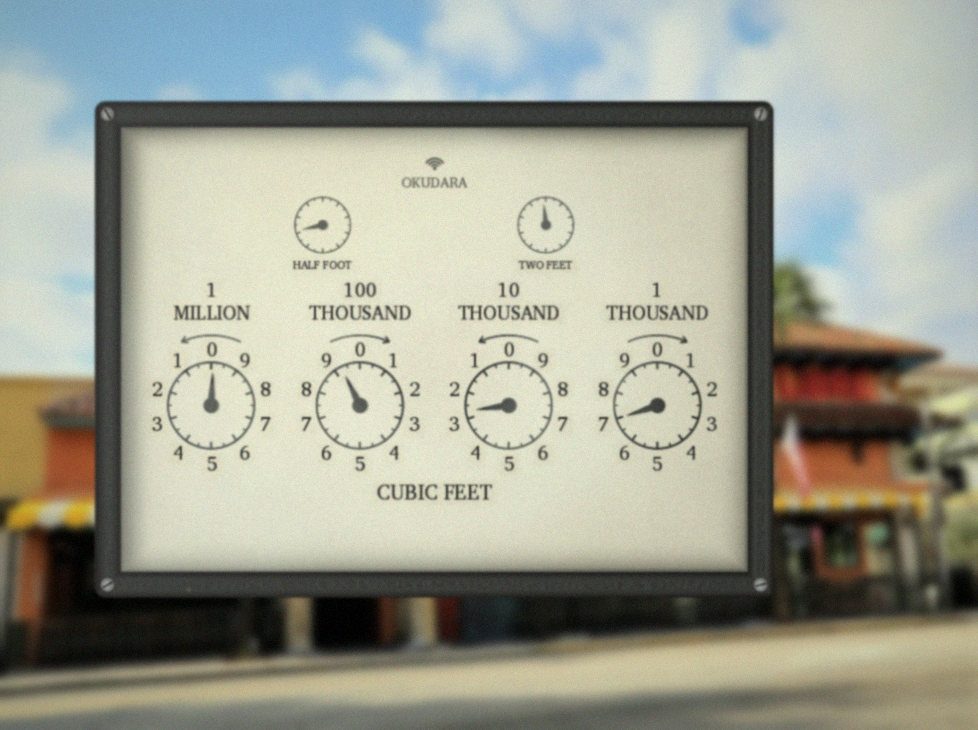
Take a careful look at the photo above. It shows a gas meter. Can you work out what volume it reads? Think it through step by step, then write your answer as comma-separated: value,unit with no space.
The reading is 992700,ft³
